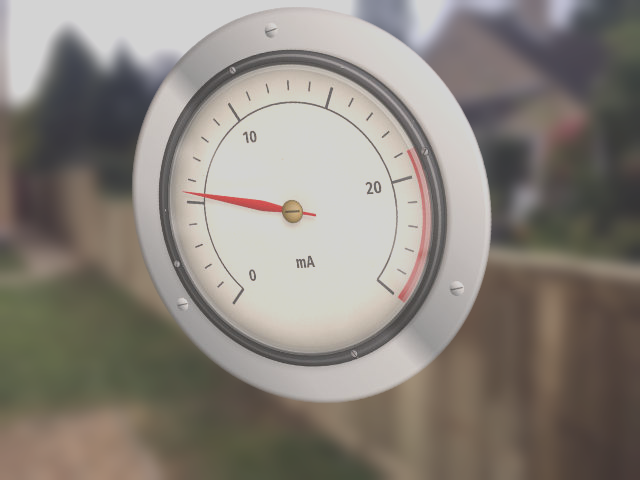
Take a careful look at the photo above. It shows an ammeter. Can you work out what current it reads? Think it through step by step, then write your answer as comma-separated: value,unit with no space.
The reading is 5.5,mA
